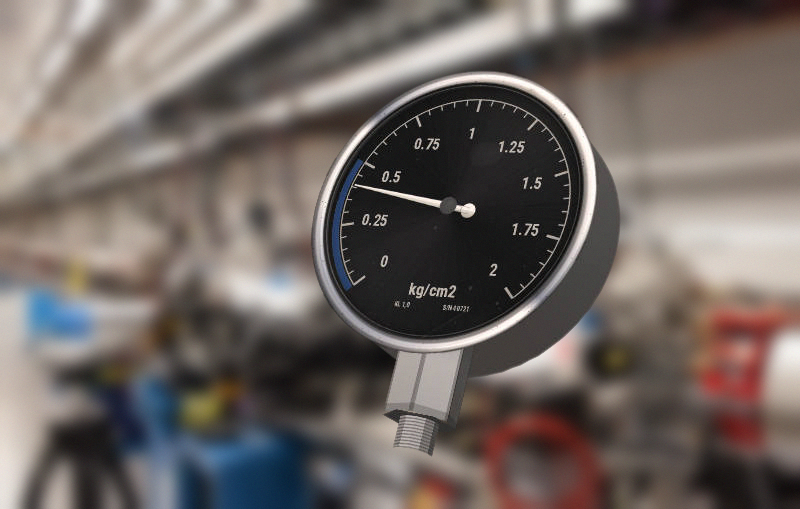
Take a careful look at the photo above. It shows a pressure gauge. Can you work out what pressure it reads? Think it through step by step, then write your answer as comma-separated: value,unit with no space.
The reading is 0.4,kg/cm²
